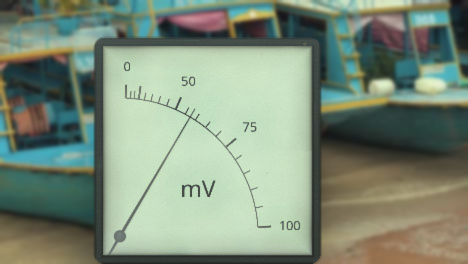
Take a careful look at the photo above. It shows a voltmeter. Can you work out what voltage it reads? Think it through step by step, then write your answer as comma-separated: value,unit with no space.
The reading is 57.5,mV
